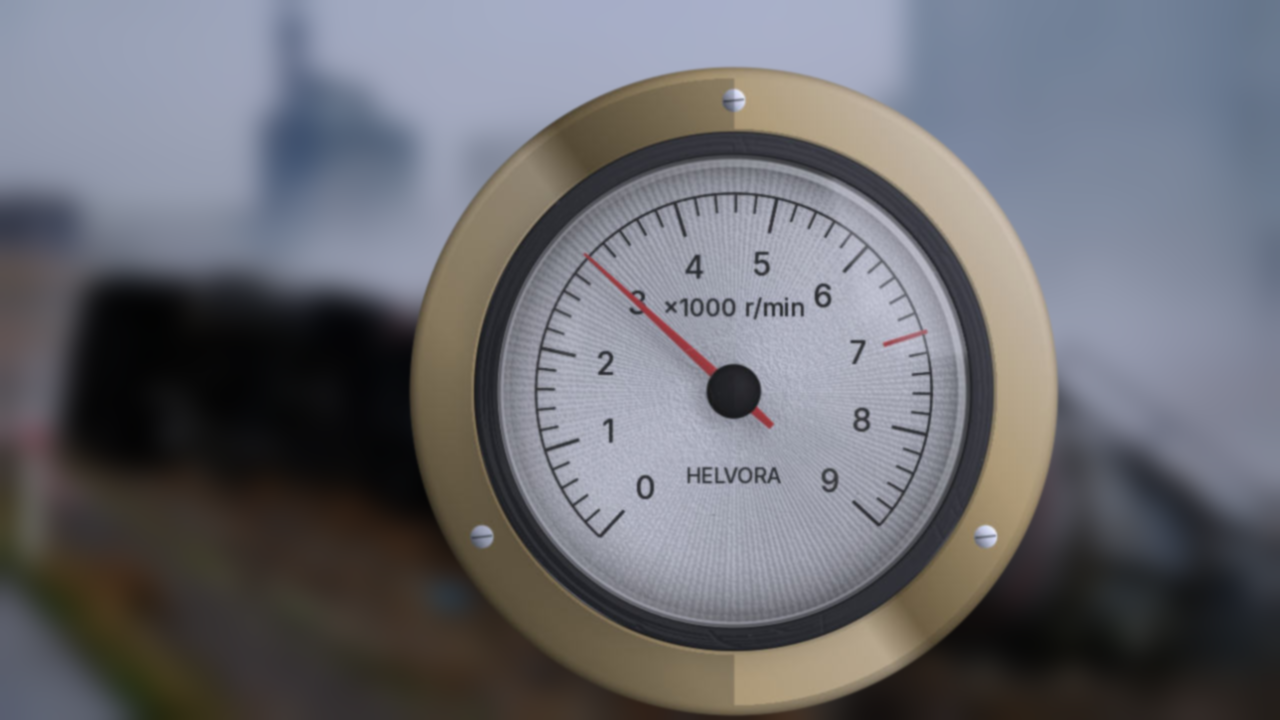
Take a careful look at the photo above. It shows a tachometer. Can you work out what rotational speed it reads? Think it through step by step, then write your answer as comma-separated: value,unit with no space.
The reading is 3000,rpm
